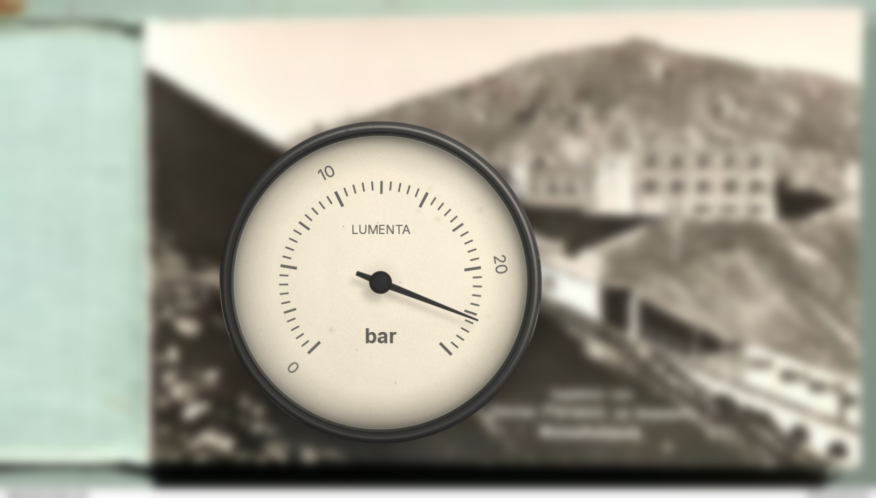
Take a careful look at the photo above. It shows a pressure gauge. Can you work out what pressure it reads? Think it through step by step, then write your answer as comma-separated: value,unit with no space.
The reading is 22.75,bar
